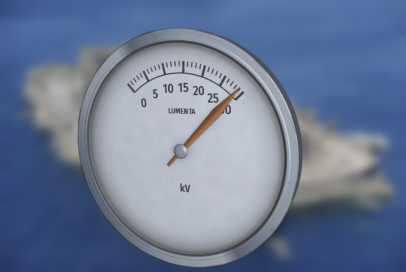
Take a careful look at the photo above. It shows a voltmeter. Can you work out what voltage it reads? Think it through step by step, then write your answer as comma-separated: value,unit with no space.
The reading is 29,kV
